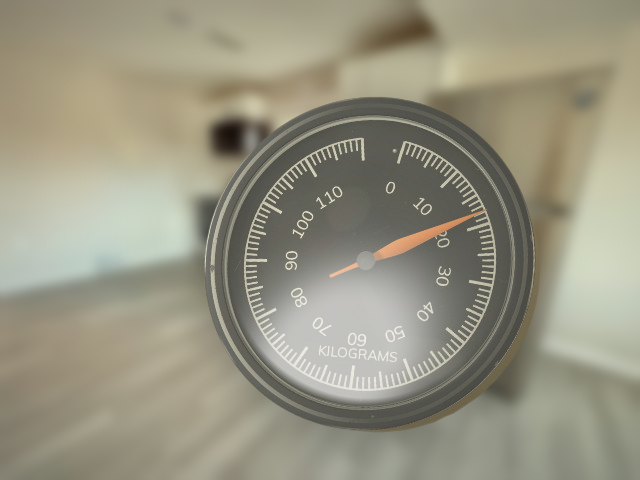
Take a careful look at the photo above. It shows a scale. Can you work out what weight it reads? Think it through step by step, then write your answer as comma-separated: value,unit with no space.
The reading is 18,kg
